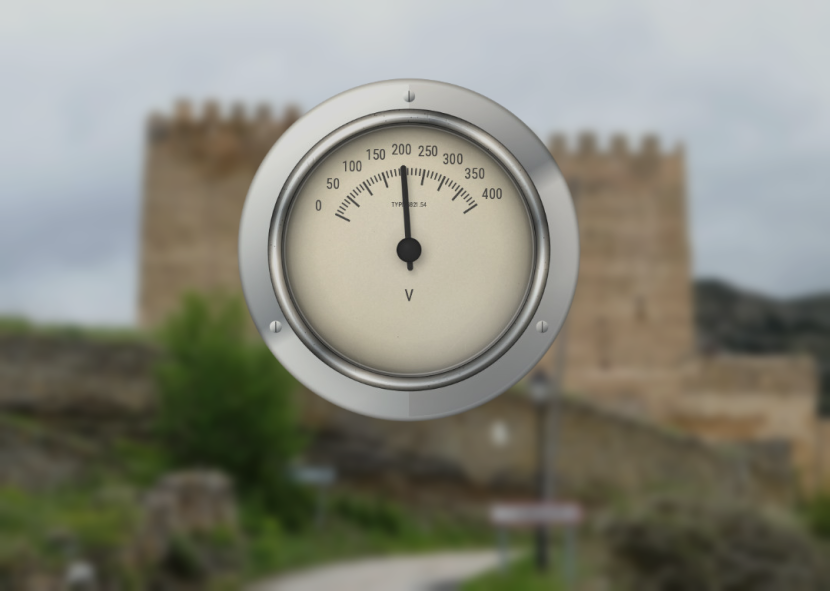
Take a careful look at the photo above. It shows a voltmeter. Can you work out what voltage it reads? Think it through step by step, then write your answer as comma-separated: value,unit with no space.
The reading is 200,V
